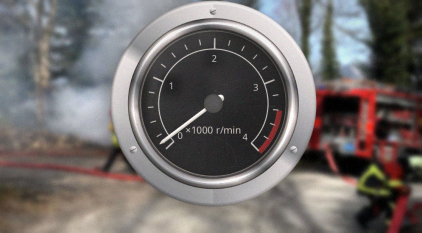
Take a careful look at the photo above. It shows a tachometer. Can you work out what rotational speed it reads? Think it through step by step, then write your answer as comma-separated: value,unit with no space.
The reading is 100,rpm
